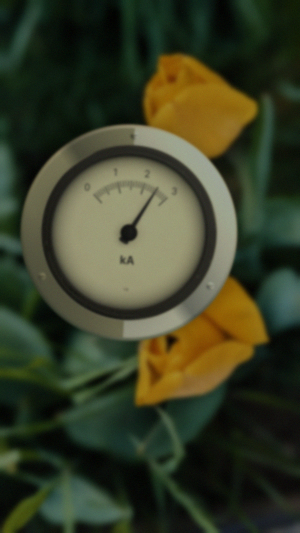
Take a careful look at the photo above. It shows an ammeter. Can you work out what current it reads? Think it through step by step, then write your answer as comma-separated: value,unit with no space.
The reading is 2.5,kA
